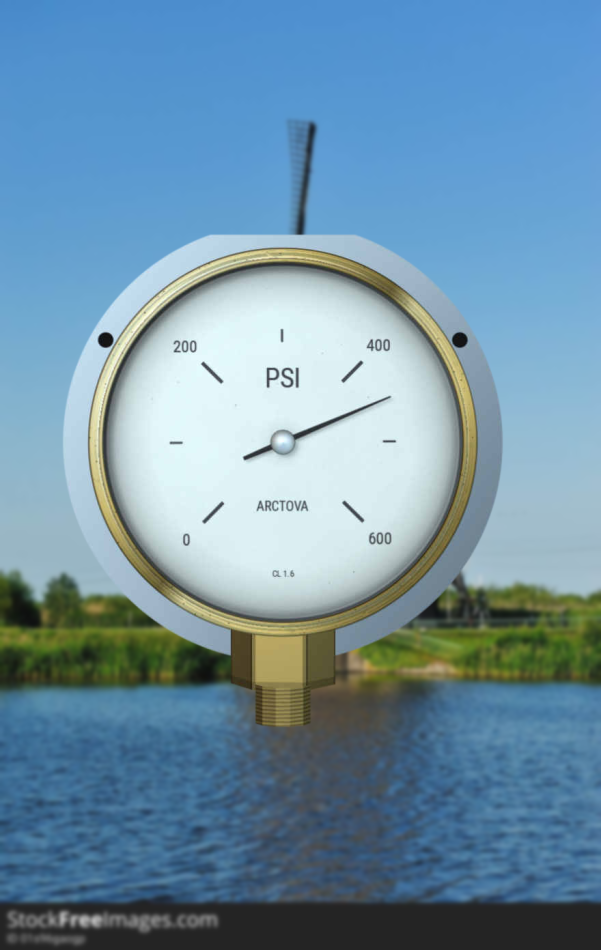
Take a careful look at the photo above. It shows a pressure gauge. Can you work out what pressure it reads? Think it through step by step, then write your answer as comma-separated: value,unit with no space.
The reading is 450,psi
